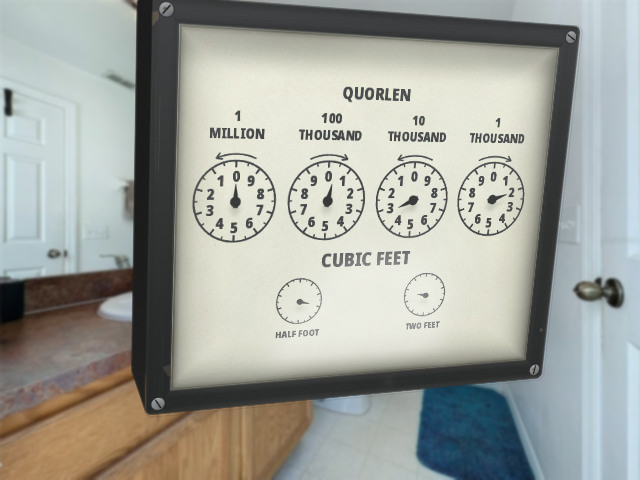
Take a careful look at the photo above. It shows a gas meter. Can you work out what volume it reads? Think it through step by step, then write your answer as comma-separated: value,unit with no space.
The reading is 3200,ft³
